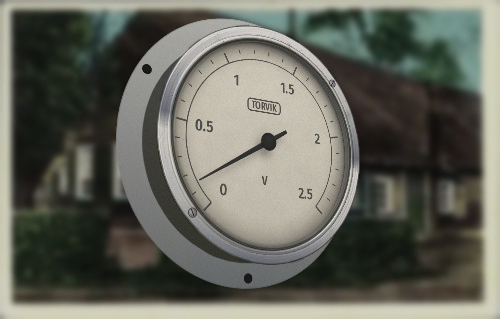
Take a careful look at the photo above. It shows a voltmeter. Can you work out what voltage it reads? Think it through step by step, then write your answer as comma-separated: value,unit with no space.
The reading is 0.15,V
